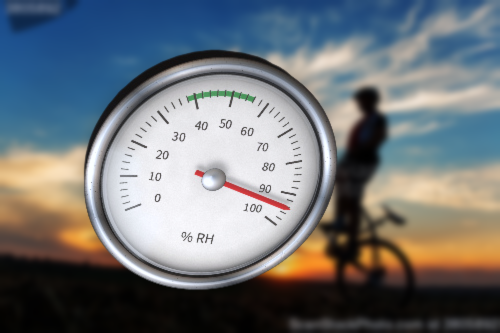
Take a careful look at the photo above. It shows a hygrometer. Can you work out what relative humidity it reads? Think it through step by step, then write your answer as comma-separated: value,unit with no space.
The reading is 94,%
